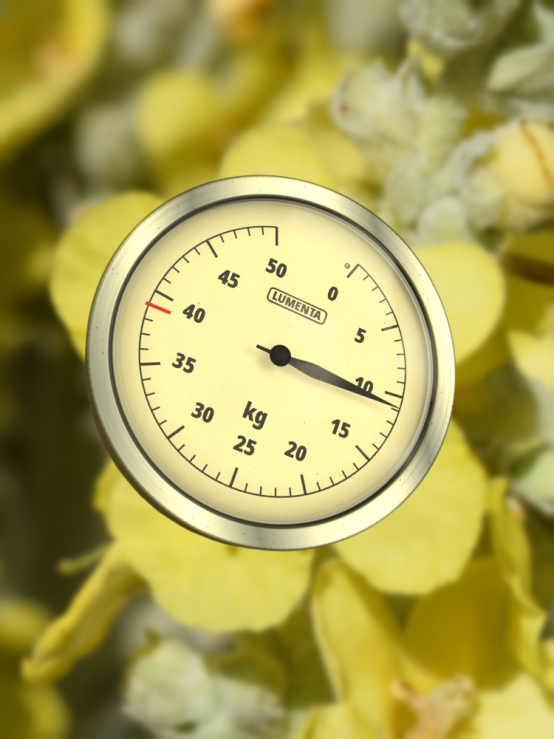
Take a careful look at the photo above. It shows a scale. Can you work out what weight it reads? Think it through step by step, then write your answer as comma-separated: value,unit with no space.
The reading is 11,kg
